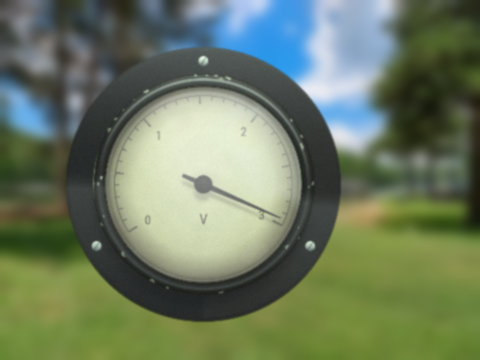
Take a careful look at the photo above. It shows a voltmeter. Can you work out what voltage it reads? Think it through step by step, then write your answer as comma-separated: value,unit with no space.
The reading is 2.95,V
